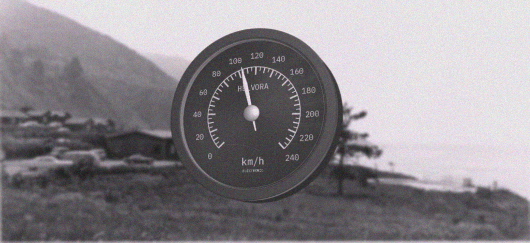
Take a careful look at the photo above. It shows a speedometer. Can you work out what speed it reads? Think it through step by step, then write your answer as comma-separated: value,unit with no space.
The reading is 105,km/h
